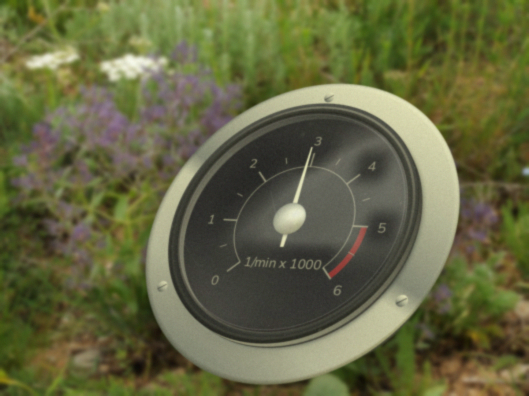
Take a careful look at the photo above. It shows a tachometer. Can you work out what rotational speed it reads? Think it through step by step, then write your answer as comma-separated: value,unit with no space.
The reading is 3000,rpm
